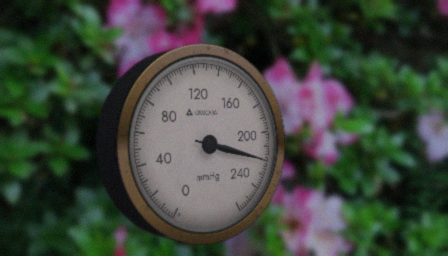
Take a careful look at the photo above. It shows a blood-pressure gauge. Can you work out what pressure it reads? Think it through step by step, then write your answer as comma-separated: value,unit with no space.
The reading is 220,mmHg
